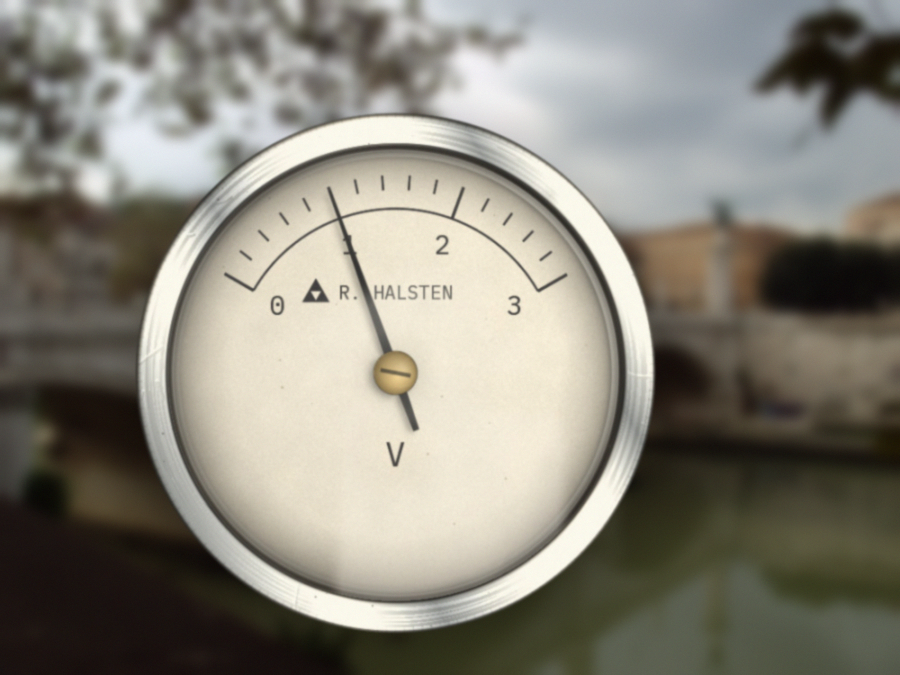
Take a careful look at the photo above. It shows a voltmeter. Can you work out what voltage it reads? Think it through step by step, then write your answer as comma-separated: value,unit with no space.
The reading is 1,V
